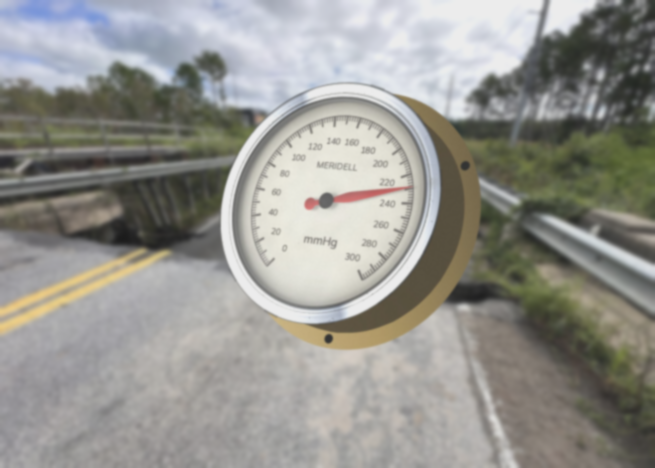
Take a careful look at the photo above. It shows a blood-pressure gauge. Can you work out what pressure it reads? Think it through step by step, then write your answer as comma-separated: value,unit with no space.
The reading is 230,mmHg
